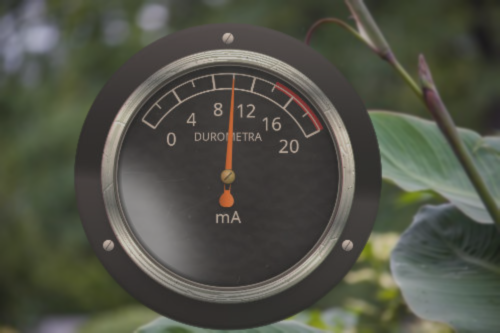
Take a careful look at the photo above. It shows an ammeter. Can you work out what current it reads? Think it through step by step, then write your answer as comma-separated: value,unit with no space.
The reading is 10,mA
